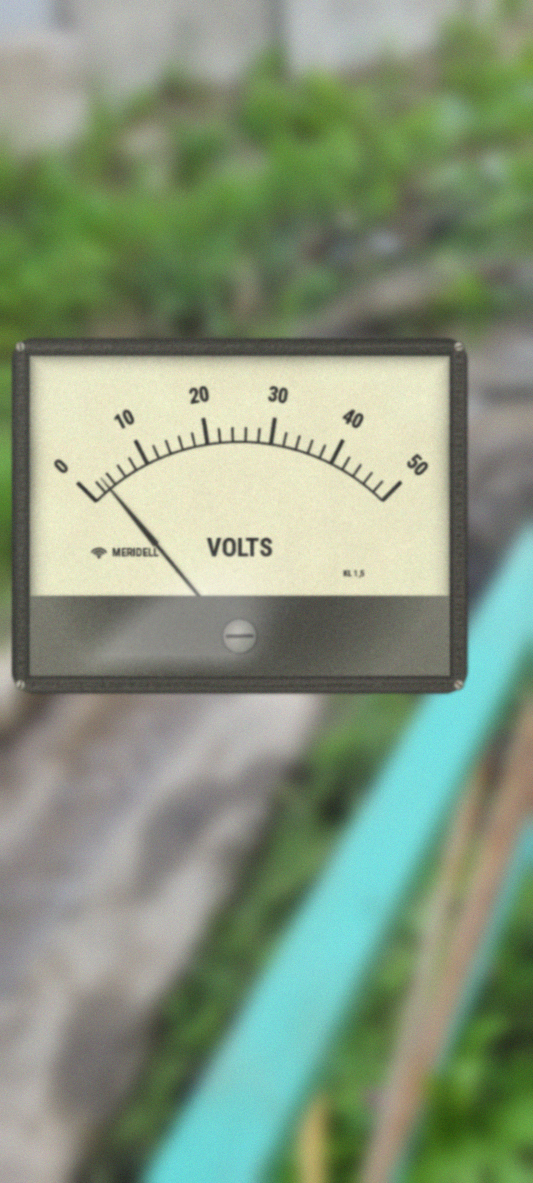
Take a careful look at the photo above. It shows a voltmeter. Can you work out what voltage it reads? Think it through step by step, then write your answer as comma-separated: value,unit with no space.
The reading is 3,V
